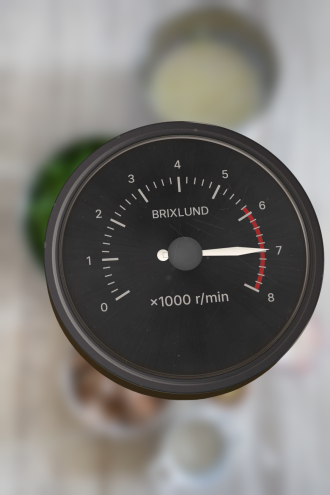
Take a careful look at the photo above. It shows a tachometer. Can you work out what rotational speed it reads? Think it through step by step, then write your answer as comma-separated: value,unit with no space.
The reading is 7000,rpm
